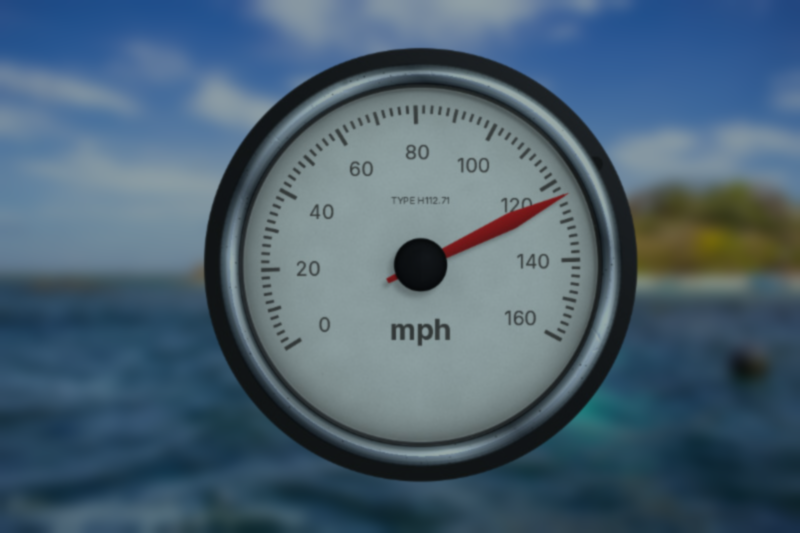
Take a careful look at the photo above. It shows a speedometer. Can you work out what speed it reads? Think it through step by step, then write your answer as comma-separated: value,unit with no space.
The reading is 124,mph
